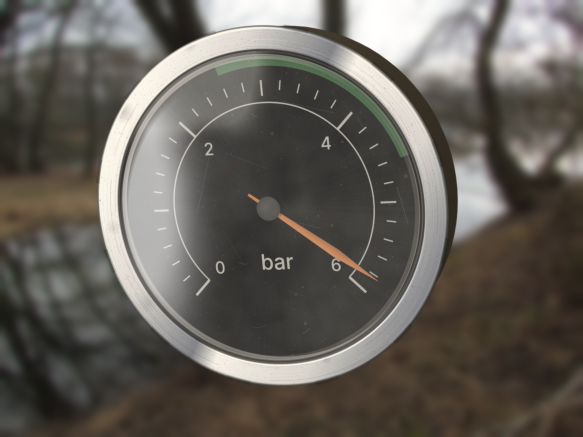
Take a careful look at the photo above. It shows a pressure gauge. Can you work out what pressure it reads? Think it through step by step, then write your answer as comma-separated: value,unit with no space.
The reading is 5.8,bar
